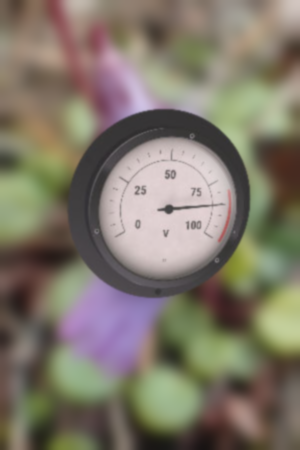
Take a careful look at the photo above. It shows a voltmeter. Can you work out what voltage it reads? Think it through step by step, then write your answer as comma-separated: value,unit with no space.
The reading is 85,V
